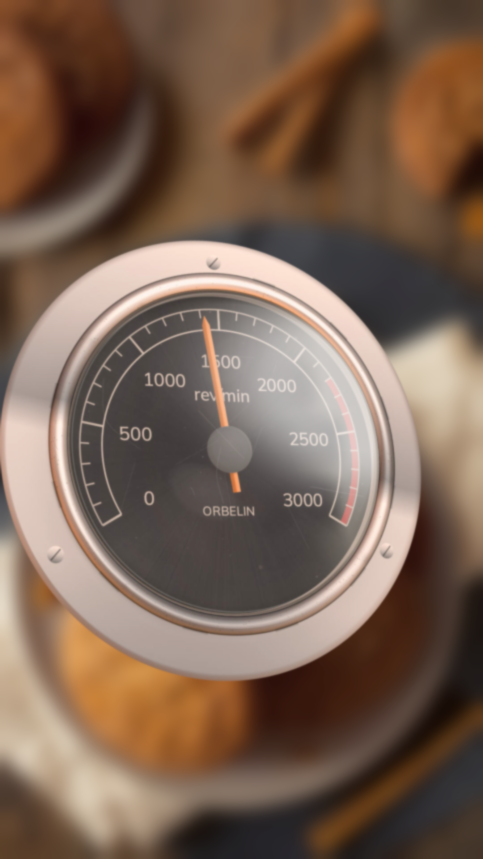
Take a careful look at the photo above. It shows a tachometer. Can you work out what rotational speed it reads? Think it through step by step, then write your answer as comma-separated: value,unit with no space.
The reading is 1400,rpm
